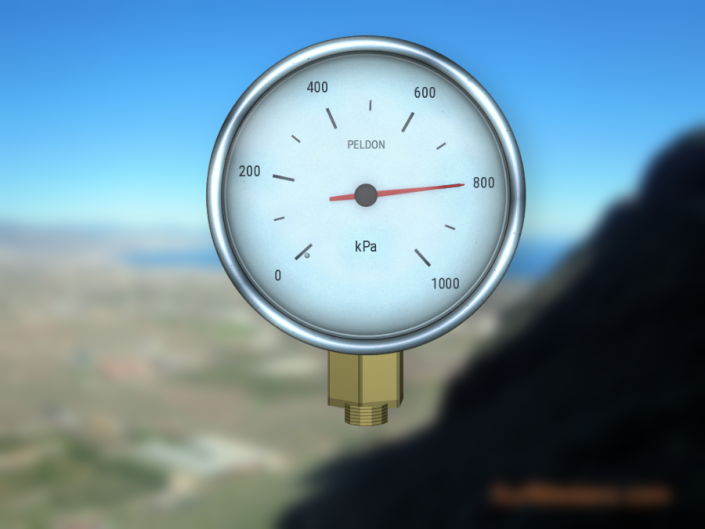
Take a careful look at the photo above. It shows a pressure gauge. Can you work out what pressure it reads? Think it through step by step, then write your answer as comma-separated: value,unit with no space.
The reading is 800,kPa
